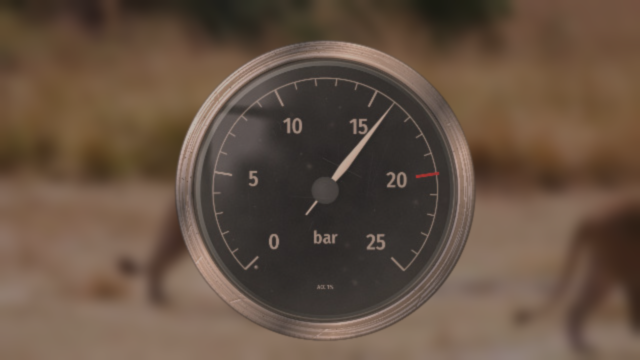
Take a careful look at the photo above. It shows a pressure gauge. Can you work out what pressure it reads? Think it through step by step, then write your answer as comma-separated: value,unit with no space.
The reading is 16,bar
